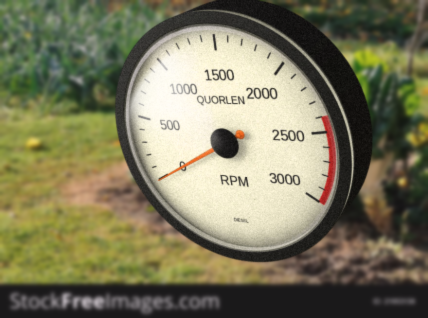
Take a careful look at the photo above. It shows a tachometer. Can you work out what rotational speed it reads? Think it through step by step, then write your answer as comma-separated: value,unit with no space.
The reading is 0,rpm
